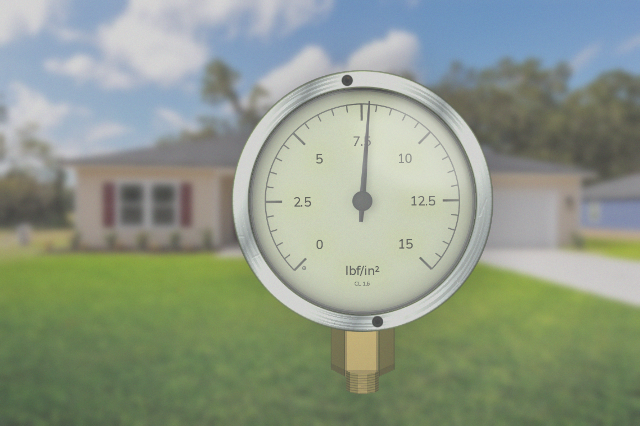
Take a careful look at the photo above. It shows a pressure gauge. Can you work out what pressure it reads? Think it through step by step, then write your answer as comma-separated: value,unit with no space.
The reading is 7.75,psi
